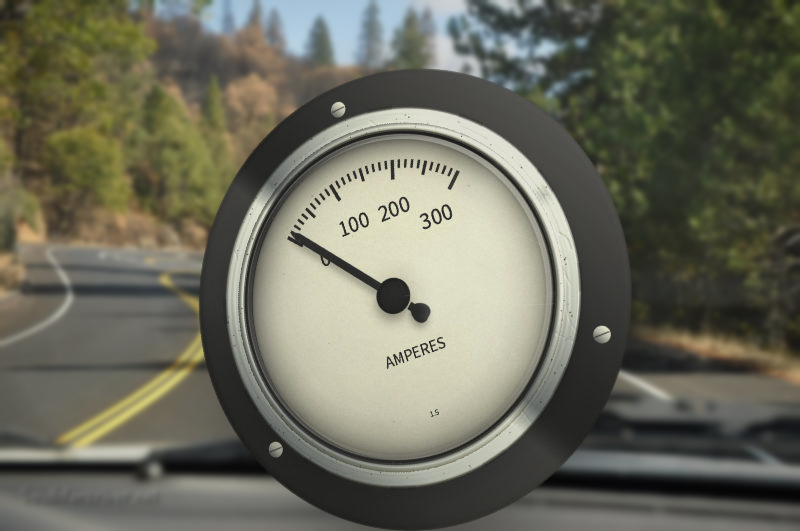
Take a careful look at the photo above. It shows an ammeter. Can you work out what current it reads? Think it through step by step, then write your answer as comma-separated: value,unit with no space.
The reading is 10,A
